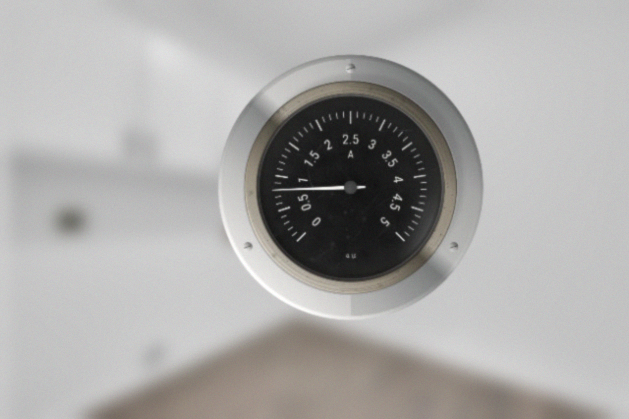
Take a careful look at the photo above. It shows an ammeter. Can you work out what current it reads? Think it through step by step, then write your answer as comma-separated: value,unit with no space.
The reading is 0.8,A
